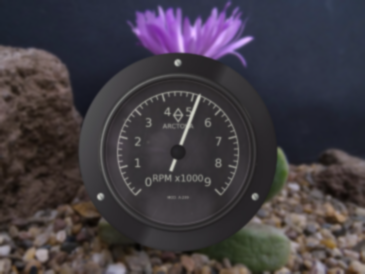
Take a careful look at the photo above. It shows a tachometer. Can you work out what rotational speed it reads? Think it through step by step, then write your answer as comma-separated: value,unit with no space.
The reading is 5200,rpm
